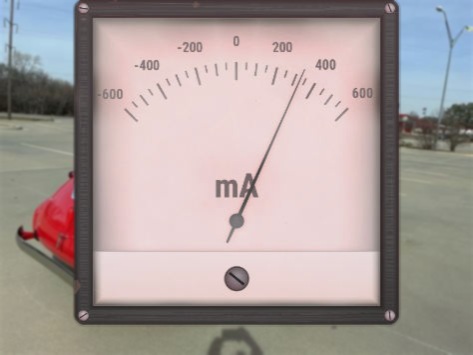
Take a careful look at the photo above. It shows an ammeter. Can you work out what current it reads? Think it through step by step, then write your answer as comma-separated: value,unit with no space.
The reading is 325,mA
